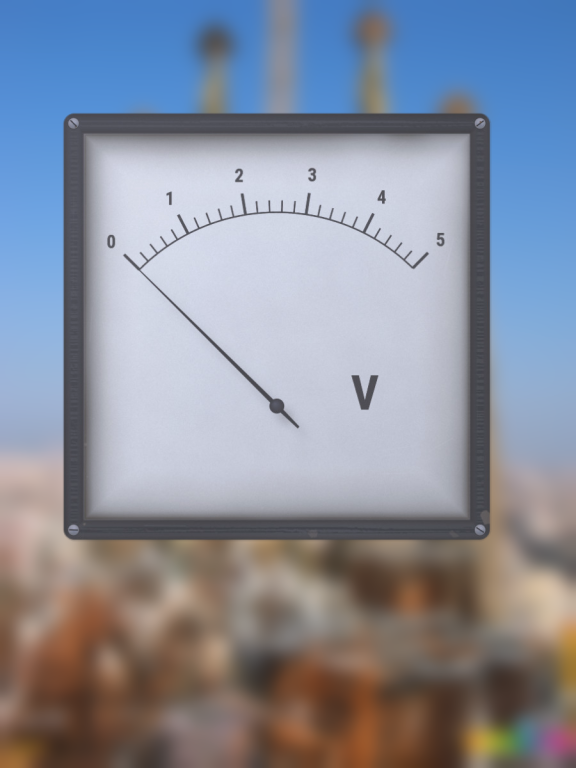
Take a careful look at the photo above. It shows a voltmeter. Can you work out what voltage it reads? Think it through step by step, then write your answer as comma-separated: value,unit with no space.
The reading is 0,V
